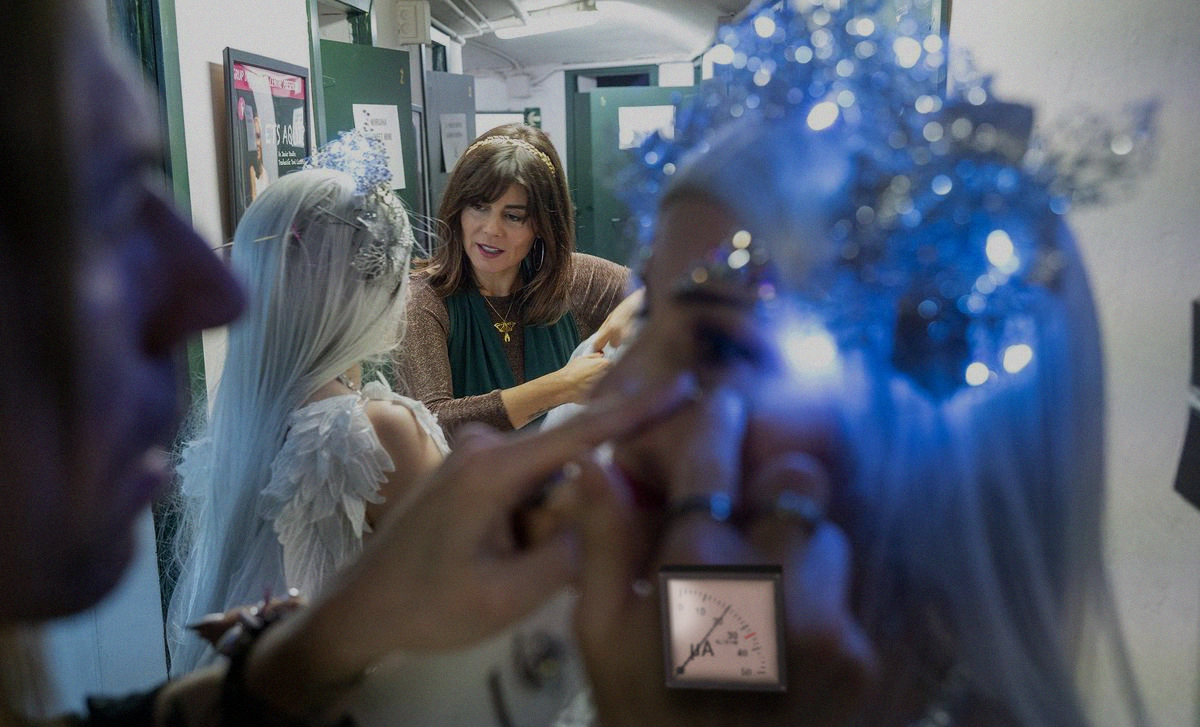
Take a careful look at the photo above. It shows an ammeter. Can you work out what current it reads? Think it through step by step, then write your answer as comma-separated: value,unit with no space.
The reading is 20,µA
